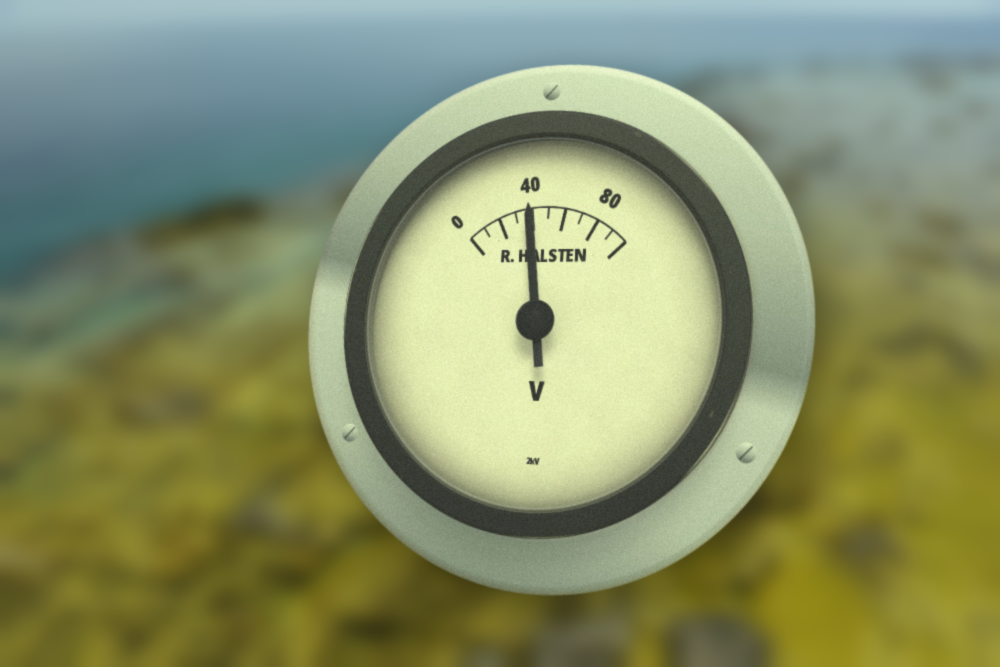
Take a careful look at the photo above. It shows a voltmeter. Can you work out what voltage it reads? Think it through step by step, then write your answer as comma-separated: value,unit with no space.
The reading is 40,V
